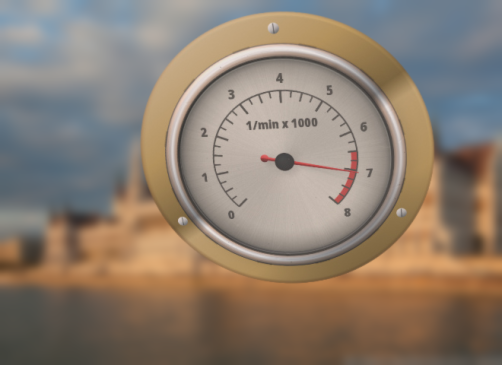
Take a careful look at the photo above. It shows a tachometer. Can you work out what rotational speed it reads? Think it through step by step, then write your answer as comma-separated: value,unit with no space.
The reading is 7000,rpm
